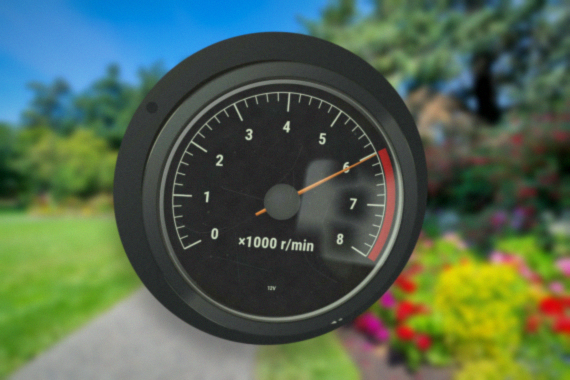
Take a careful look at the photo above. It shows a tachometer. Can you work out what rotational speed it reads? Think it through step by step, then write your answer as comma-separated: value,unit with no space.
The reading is 6000,rpm
